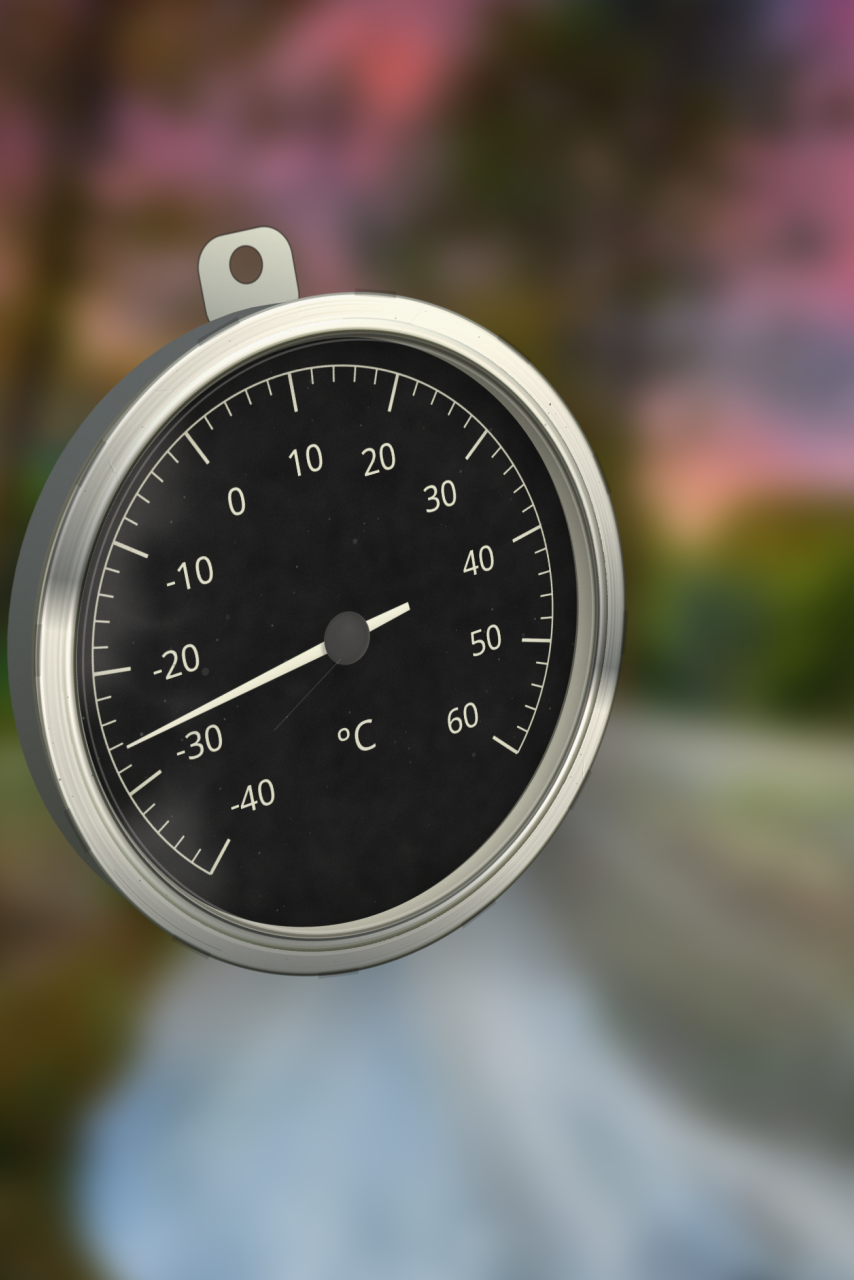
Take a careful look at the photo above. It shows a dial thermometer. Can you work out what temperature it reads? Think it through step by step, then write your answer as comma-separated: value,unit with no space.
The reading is -26,°C
